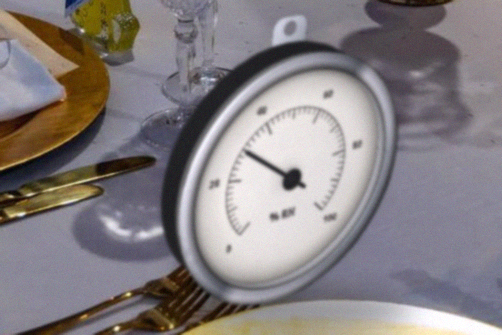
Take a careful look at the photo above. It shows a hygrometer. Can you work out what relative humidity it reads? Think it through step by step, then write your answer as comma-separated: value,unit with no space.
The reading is 30,%
